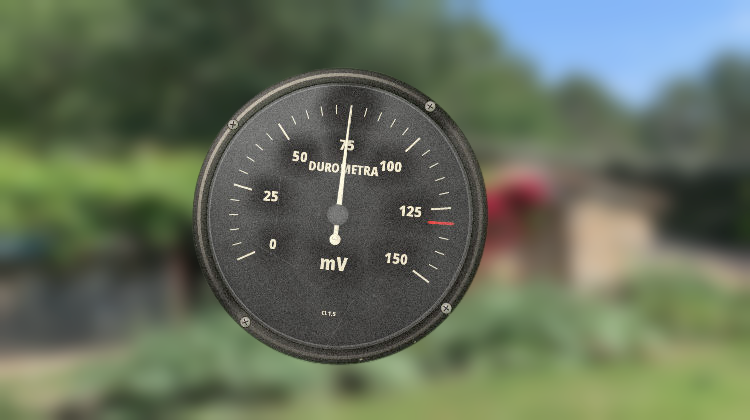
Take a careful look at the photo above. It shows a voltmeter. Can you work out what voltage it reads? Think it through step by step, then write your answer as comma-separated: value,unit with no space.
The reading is 75,mV
